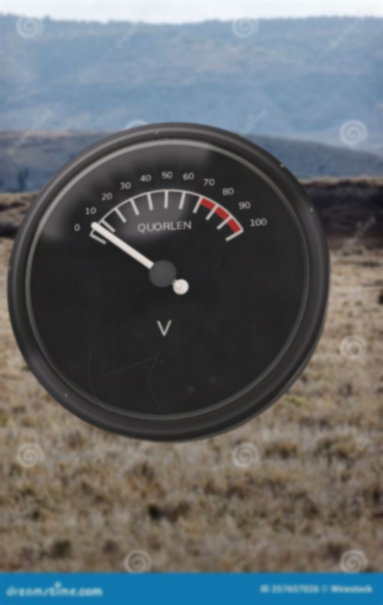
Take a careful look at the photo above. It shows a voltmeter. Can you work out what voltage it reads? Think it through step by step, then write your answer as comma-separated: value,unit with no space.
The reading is 5,V
